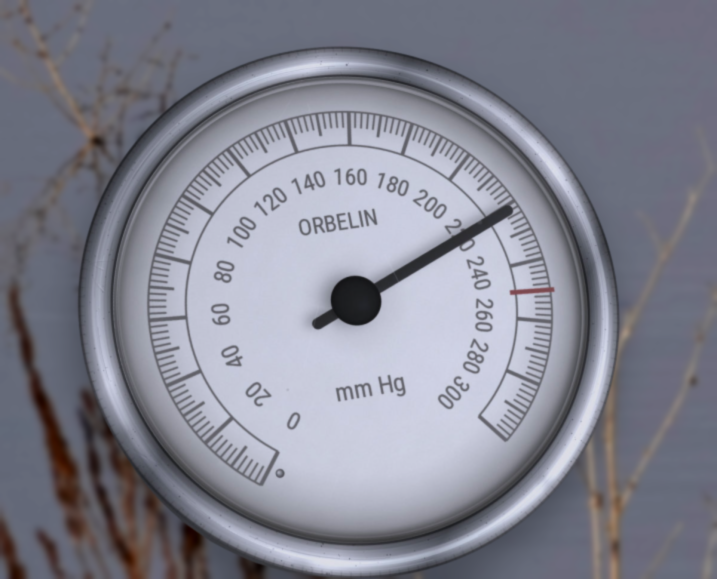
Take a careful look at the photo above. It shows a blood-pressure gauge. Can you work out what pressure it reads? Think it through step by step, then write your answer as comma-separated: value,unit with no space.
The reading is 222,mmHg
